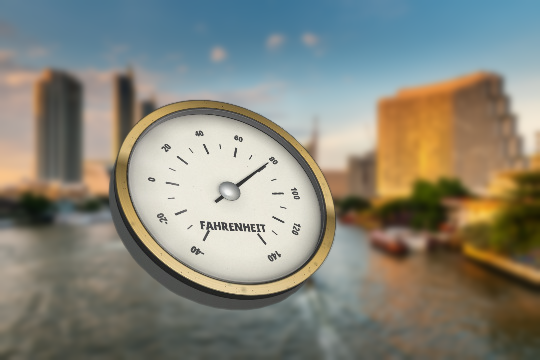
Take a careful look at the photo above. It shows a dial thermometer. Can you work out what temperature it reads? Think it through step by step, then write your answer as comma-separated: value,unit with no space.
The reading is 80,°F
